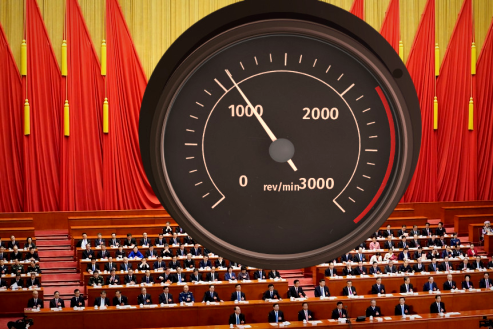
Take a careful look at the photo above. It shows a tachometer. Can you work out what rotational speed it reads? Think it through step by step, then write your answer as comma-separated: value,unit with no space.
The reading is 1100,rpm
